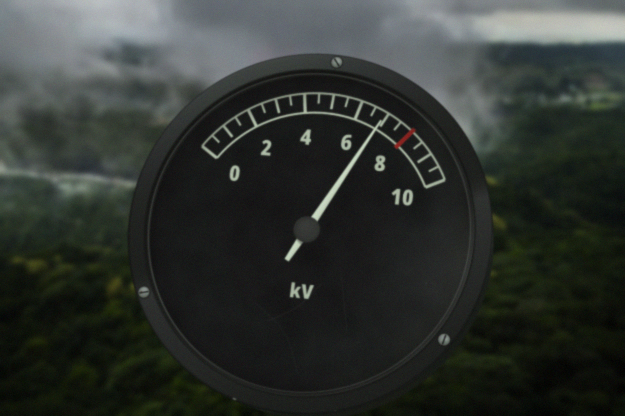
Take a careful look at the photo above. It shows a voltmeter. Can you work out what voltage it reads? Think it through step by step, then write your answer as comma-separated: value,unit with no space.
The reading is 7,kV
